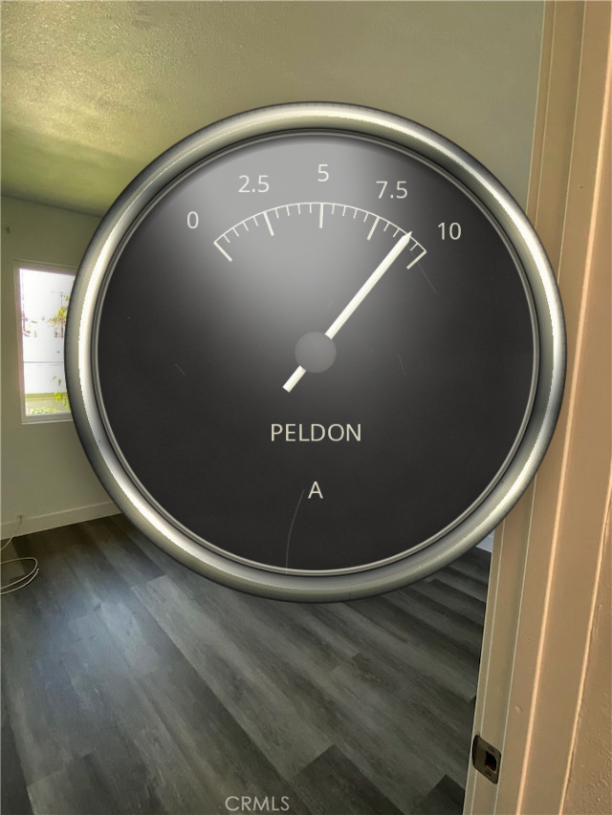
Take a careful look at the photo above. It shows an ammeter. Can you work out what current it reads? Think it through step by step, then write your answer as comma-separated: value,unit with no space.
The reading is 9,A
